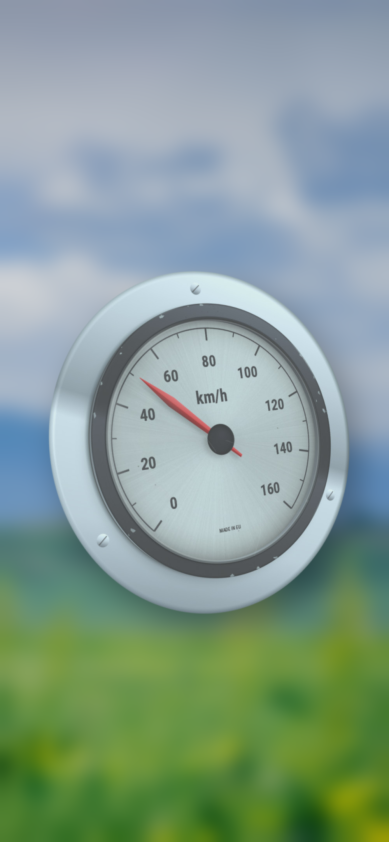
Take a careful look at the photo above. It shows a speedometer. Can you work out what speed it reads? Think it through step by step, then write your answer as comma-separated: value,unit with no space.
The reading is 50,km/h
